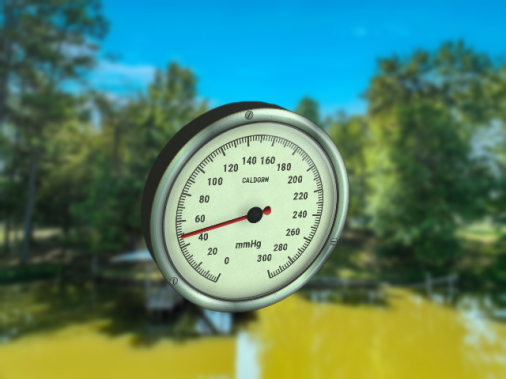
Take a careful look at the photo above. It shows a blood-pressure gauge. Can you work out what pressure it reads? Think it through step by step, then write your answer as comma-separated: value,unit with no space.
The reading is 50,mmHg
